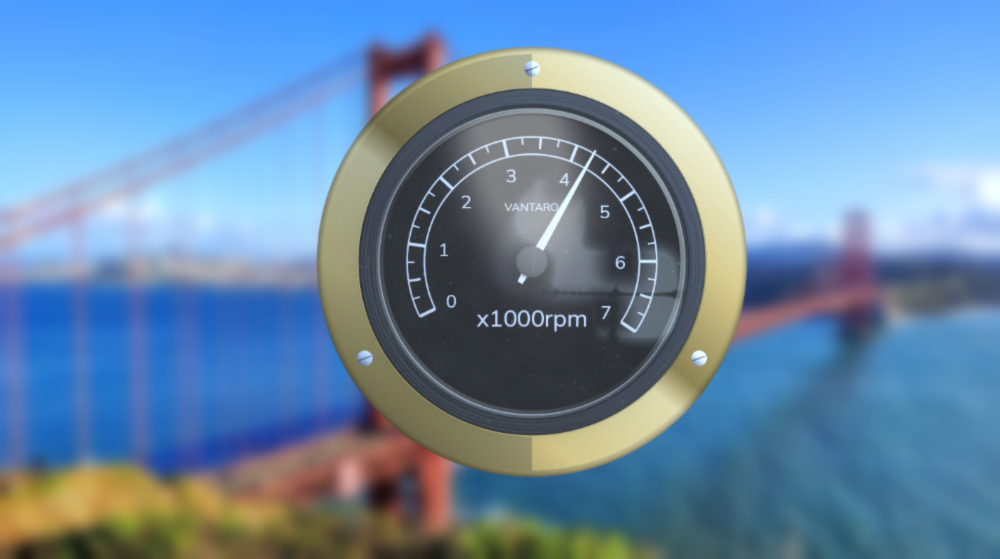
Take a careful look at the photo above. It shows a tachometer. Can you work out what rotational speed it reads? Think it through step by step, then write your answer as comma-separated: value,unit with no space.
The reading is 4250,rpm
